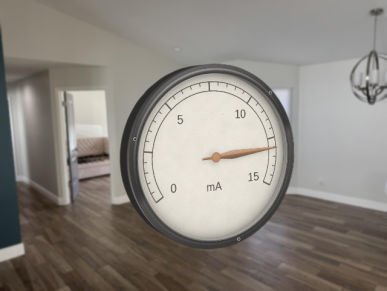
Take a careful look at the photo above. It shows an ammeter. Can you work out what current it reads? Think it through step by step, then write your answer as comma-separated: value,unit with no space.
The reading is 13,mA
